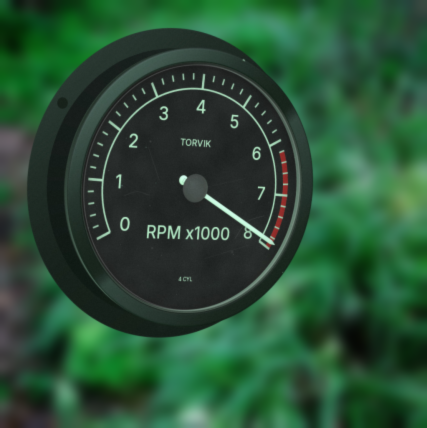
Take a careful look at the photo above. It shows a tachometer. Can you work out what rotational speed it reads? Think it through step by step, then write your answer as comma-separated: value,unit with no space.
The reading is 7900,rpm
